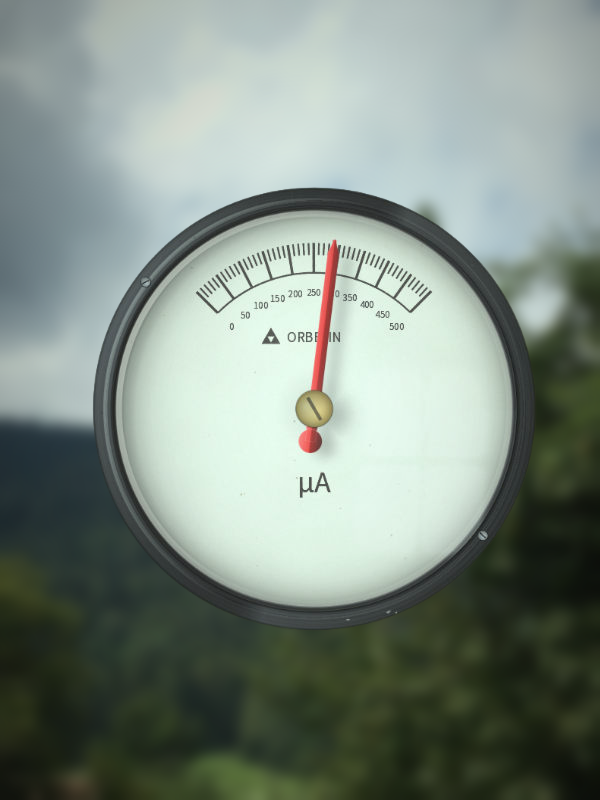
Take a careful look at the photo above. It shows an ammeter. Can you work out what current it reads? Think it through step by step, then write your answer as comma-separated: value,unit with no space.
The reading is 290,µA
